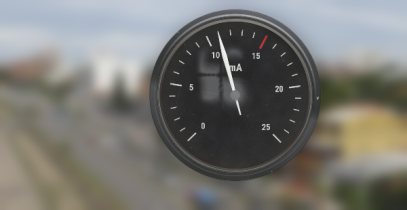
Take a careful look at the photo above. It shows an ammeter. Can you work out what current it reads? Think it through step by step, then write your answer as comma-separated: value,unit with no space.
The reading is 11,mA
